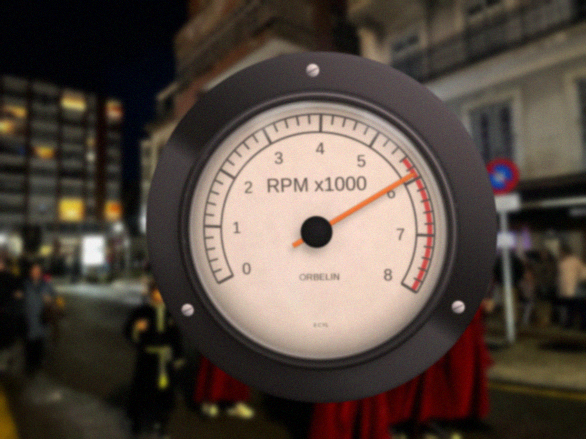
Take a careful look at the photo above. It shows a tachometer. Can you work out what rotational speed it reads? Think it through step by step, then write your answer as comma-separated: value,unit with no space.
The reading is 5900,rpm
